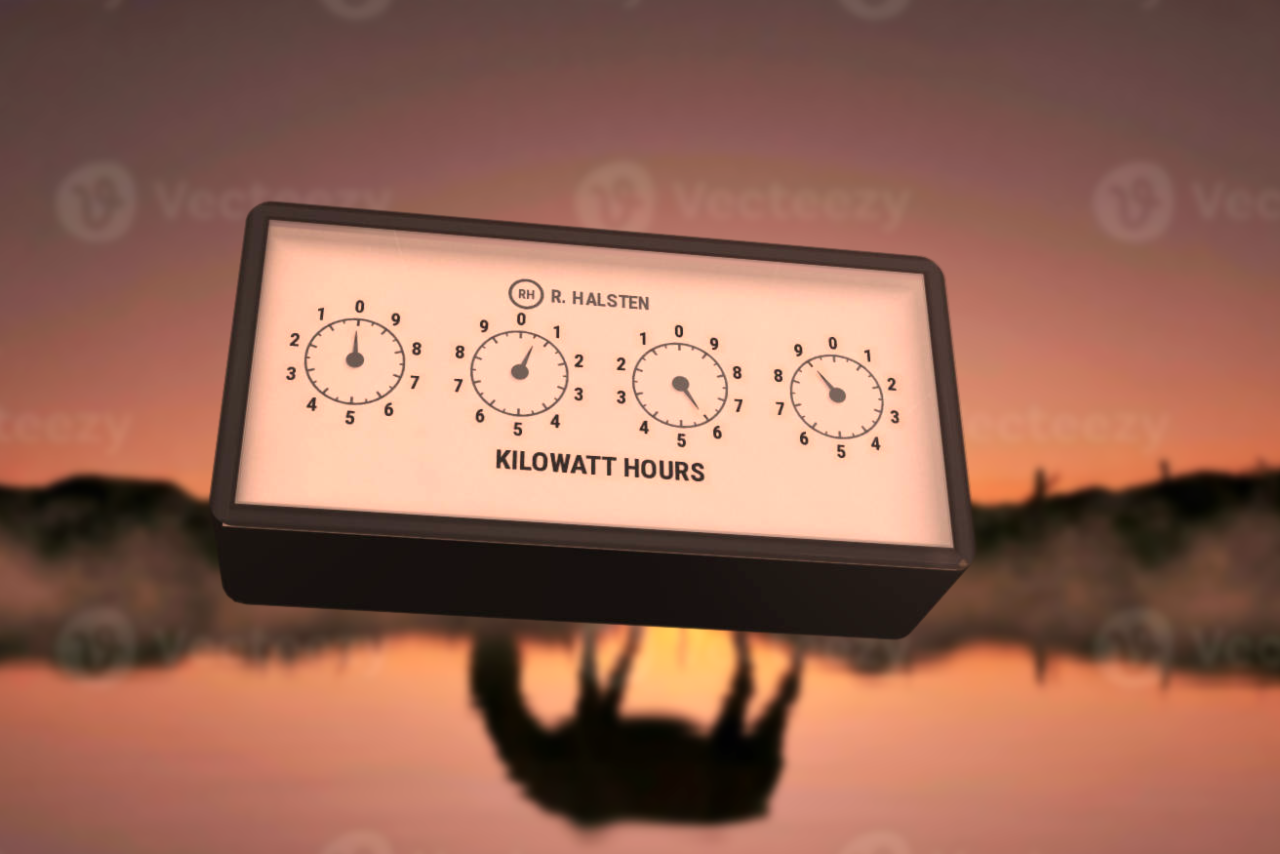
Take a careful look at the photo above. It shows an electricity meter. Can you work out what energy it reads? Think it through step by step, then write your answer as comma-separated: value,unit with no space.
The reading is 59,kWh
